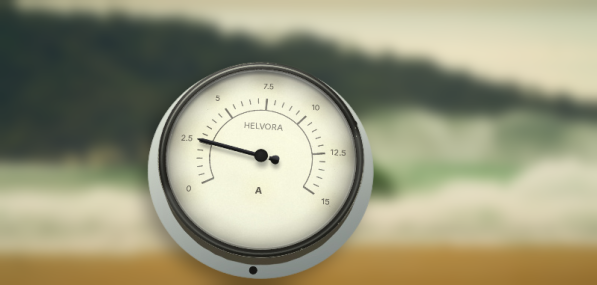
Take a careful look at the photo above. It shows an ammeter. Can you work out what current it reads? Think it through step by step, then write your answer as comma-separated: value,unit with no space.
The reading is 2.5,A
